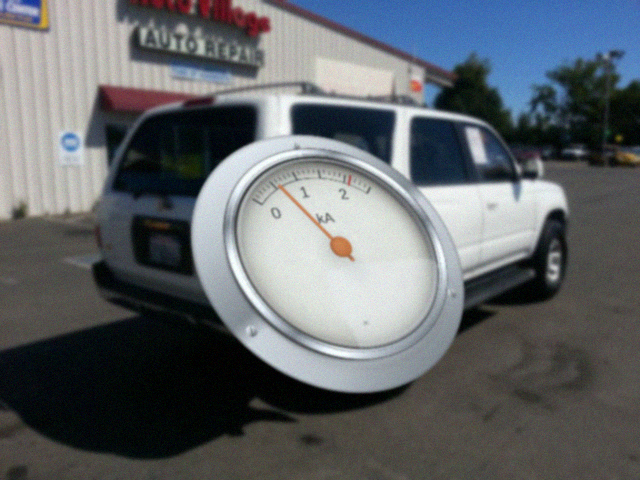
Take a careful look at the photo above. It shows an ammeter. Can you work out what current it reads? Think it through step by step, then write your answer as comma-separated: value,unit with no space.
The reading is 0.5,kA
